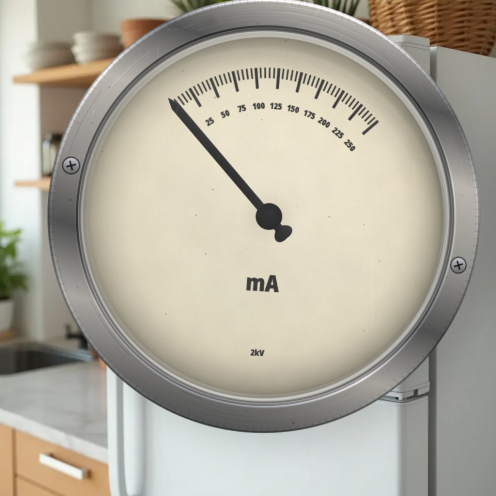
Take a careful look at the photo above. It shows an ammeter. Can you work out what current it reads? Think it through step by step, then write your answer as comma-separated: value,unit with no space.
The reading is 0,mA
